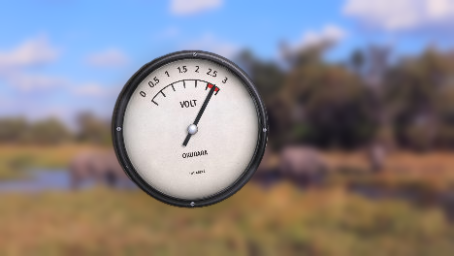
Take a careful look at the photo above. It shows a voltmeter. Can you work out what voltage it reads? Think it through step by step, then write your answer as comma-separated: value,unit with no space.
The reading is 2.75,V
